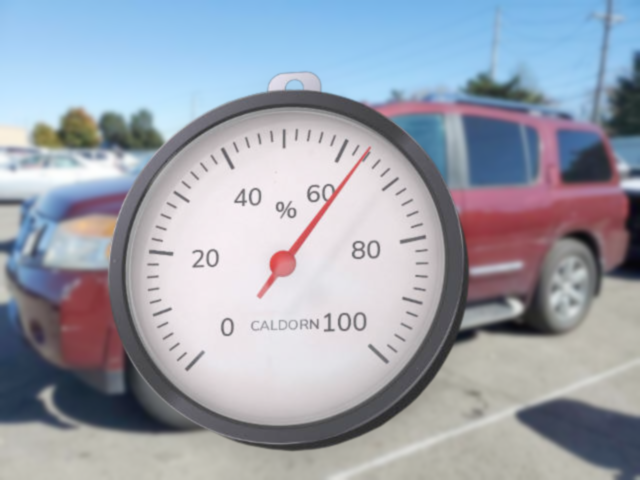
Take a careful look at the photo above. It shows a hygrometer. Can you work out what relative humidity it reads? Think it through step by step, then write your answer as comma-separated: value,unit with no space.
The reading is 64,%
